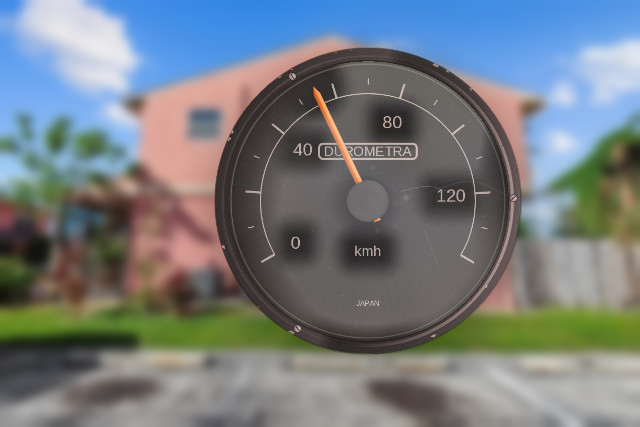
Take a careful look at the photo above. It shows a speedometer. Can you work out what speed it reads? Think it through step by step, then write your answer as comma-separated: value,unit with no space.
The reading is 55,km/h
